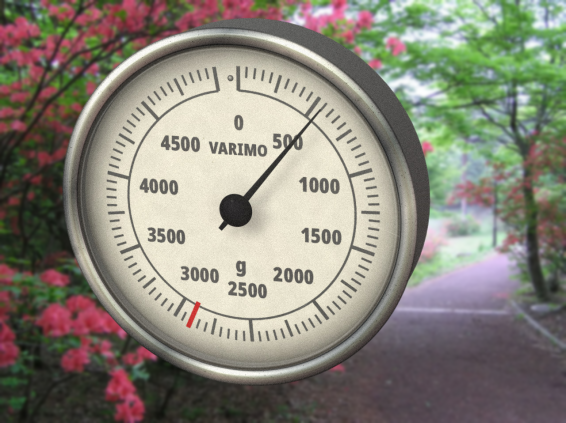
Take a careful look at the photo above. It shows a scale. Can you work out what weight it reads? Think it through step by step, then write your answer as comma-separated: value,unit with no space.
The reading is 550,g
